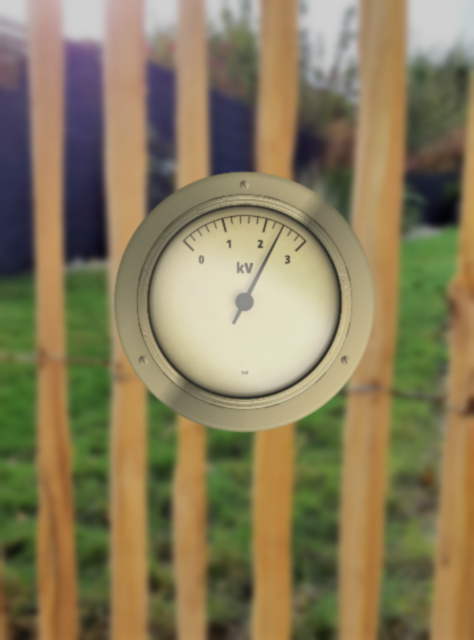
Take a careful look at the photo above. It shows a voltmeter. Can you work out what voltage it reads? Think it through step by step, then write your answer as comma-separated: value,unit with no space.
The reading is 2.4,kV
